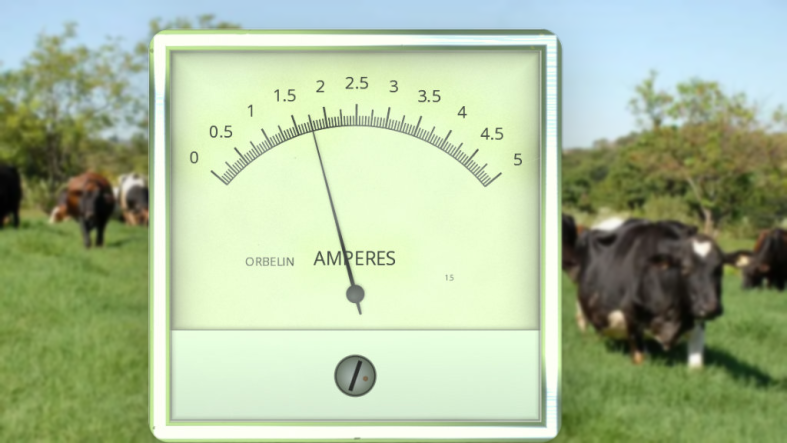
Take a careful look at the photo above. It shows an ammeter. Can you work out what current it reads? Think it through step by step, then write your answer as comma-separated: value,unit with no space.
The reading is 1.75,A
